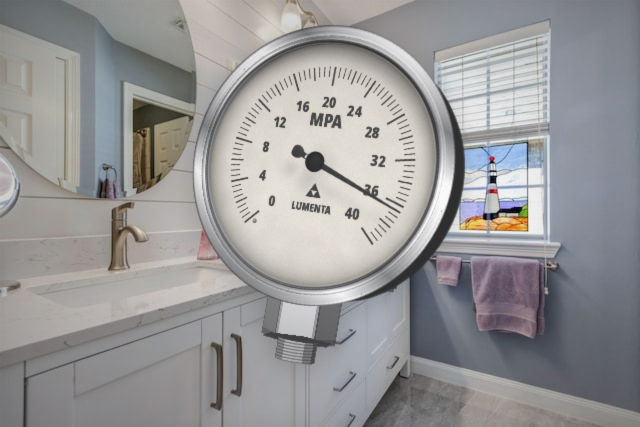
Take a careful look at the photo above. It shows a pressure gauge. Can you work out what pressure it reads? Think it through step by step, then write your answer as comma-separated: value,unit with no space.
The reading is 36.5,MPa
